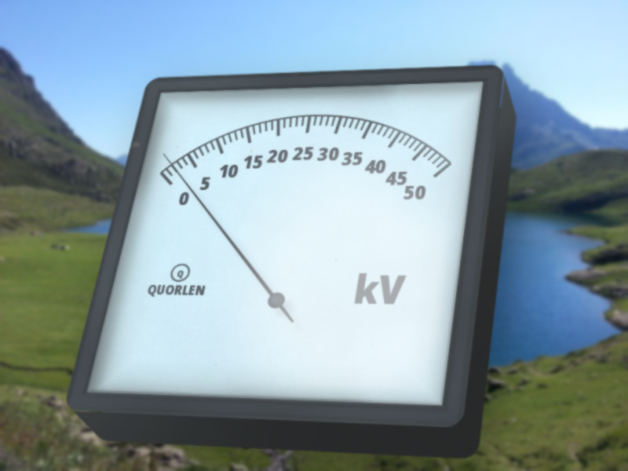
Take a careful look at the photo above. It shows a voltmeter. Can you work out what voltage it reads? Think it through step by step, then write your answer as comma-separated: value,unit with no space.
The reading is 2,kV
